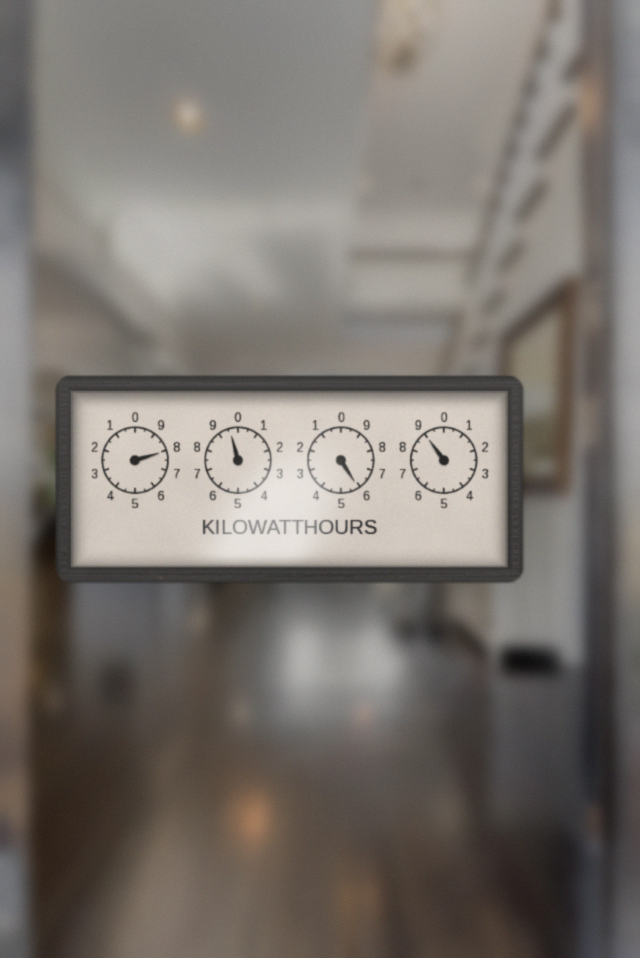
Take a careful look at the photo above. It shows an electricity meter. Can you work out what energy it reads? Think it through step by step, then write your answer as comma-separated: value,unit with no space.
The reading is 7959,kWh
